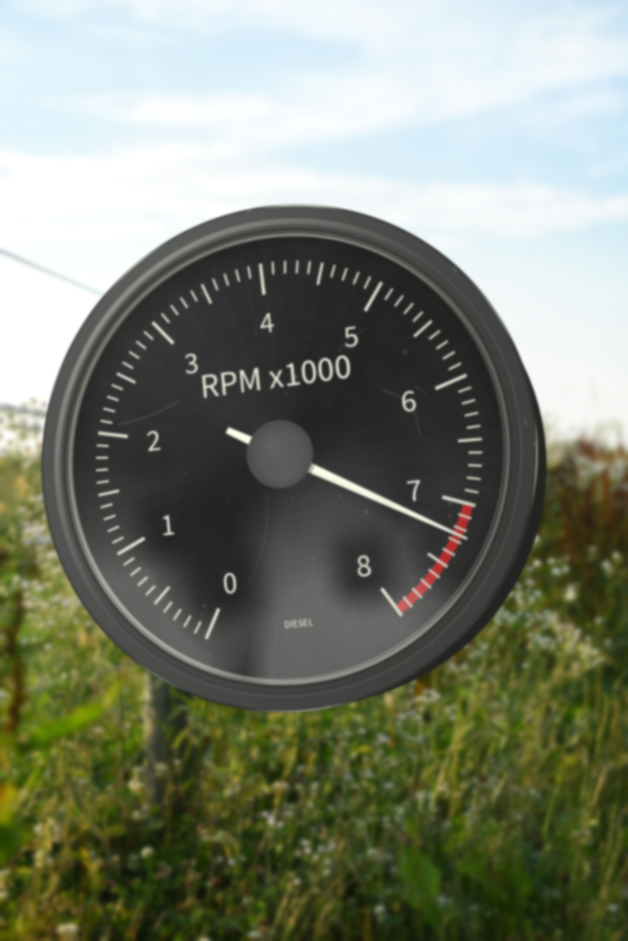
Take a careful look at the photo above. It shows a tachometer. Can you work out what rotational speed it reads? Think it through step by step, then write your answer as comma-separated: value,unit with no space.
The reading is 7250,rpm
